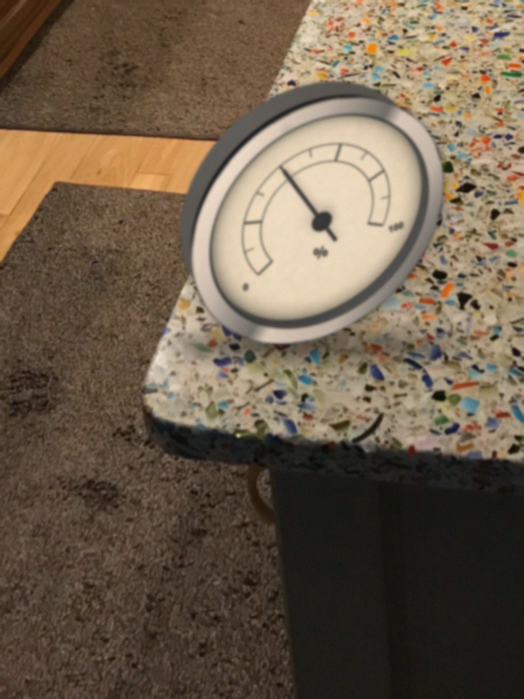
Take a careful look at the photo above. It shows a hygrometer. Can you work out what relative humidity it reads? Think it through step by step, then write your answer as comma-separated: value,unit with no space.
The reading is 40,%
